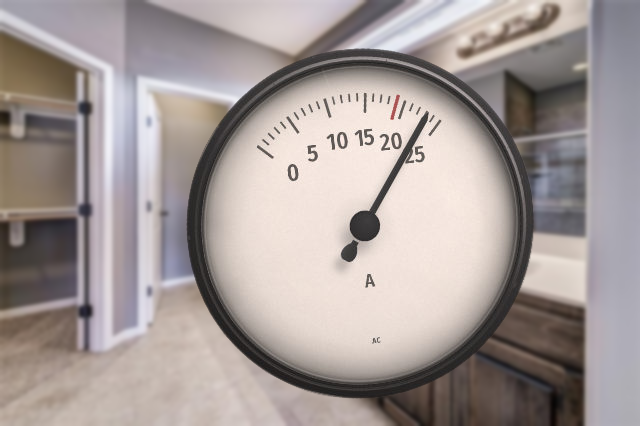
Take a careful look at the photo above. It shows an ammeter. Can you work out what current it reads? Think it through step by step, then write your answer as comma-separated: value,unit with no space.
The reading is 23,A
